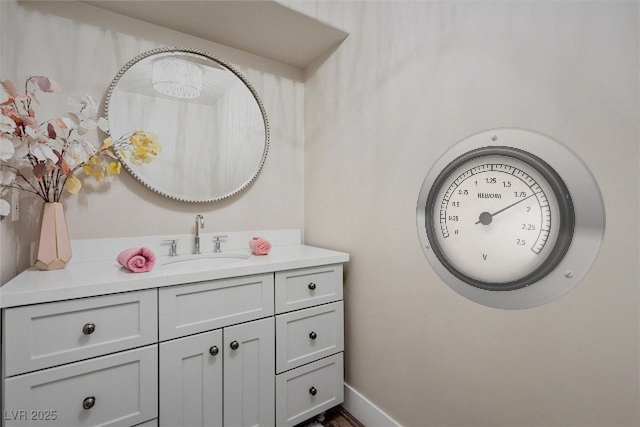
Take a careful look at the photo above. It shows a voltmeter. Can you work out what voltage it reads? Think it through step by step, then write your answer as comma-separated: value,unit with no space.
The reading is 1.85,V
